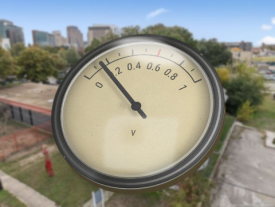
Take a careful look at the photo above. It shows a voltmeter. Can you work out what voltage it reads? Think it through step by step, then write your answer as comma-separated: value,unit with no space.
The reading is 0.15,V
